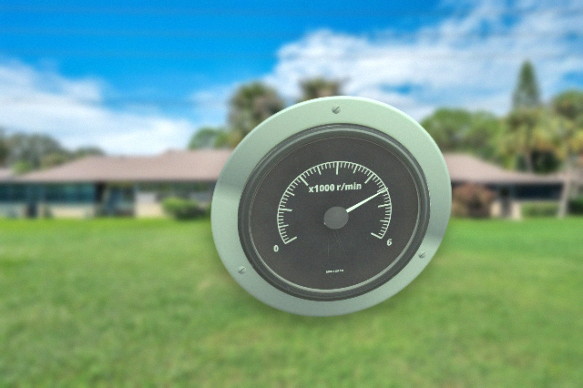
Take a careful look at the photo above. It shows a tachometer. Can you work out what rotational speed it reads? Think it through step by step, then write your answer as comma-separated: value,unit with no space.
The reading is 4500,rpm
